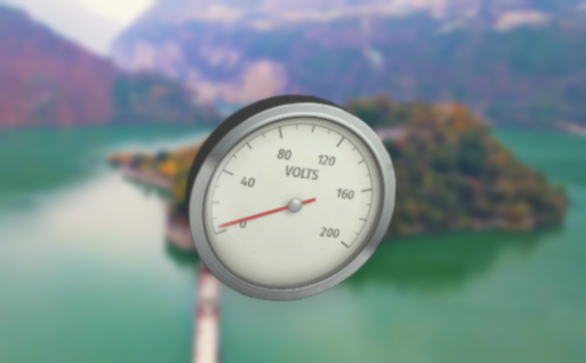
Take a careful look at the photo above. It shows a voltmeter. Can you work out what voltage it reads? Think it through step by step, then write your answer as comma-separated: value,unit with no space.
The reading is 5,V
